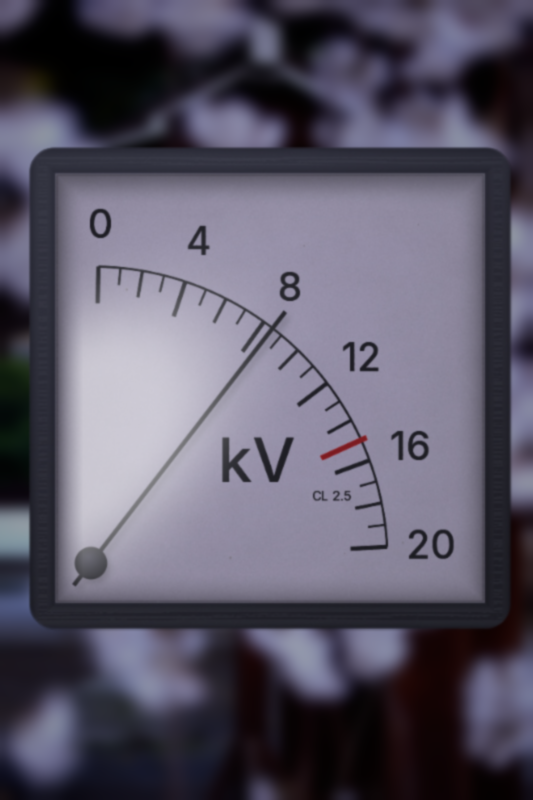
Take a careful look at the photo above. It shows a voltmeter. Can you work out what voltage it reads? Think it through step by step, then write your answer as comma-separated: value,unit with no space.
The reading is 8.5,kV
